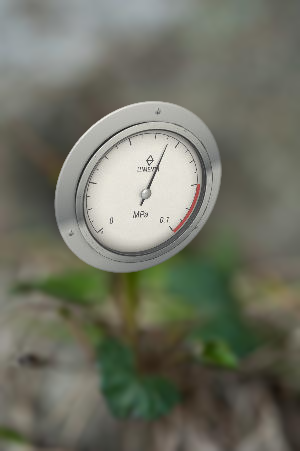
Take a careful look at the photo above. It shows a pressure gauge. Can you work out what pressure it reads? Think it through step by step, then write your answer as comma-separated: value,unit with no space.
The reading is 0.055,MPa
